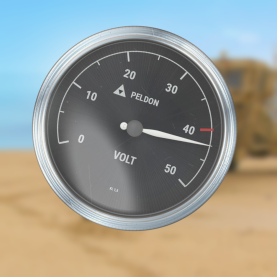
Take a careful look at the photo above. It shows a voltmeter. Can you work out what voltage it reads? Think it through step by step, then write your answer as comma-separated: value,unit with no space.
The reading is 42.5,V
